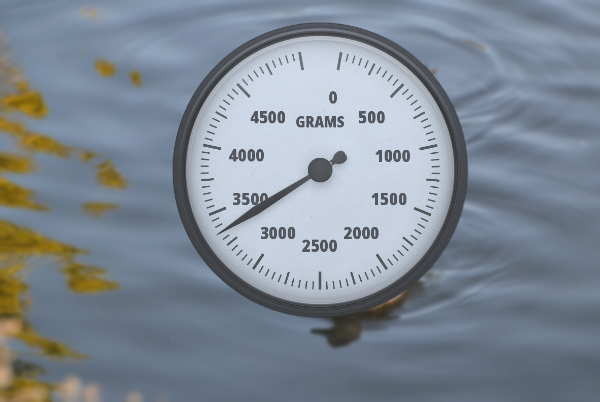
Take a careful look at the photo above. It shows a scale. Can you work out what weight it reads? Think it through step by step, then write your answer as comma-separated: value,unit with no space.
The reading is 3350,g
